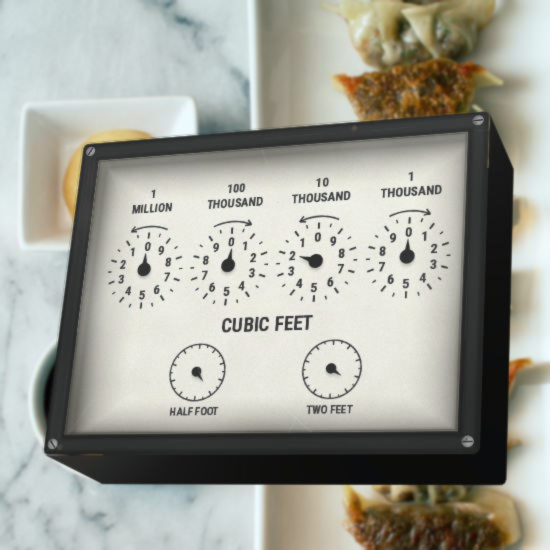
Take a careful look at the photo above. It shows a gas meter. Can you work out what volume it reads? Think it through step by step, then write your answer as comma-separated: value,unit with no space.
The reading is 2000,ft³
